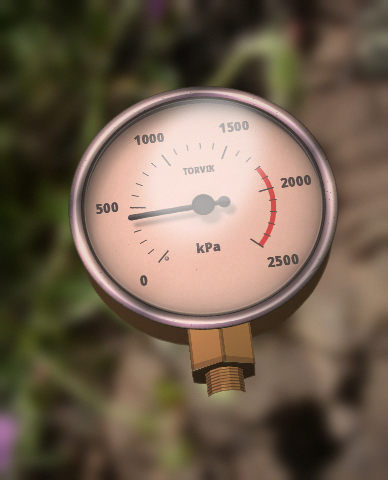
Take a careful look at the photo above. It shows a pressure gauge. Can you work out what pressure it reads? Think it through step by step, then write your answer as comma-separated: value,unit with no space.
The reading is 400,kPa
